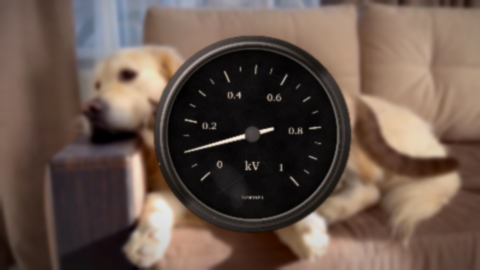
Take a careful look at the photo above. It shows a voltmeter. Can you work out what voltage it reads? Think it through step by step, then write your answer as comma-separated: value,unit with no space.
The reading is 0.1,kV
